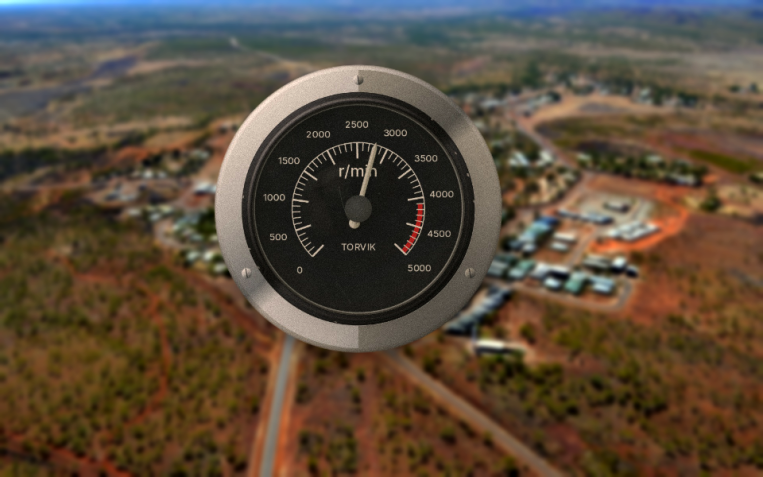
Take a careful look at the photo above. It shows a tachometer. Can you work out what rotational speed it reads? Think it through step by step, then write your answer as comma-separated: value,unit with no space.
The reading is 2800,rpm
